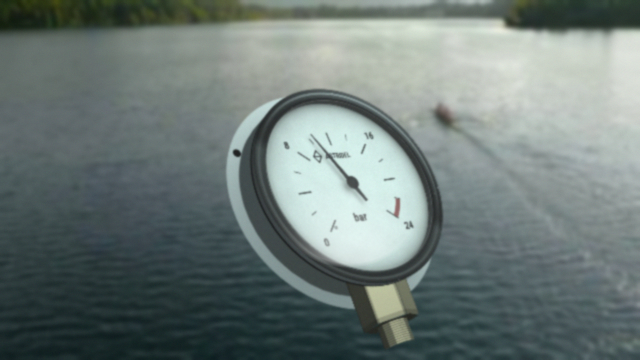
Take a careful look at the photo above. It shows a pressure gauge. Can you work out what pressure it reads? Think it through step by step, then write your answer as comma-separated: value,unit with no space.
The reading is 10,bar
